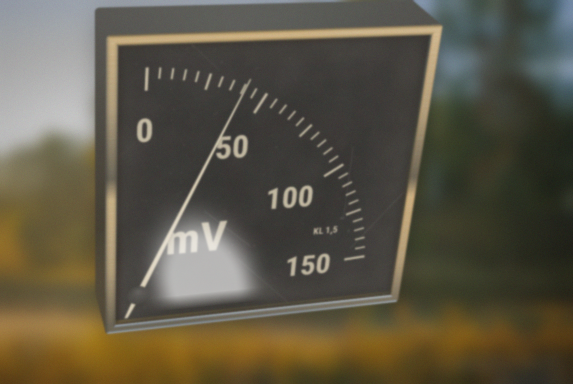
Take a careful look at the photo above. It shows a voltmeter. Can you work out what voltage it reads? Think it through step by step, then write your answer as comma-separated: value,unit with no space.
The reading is 40,mV
